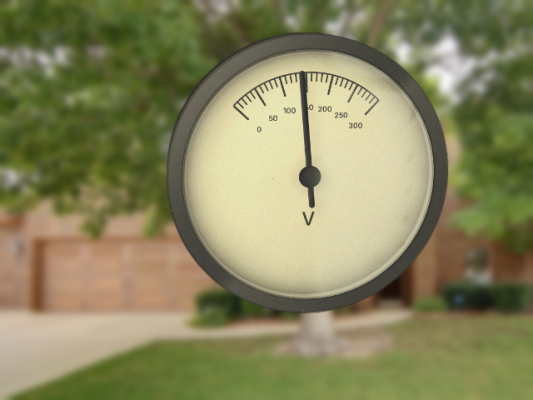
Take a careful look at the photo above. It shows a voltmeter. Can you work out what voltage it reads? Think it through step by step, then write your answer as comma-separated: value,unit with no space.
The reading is 140,V
